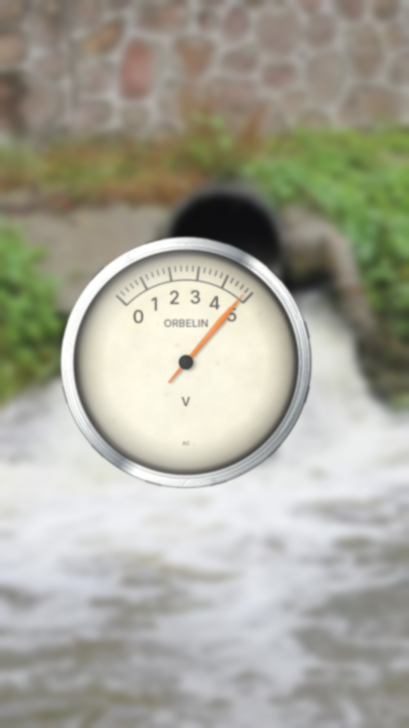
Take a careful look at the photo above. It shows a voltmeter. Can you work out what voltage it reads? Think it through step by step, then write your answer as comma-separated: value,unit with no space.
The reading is 4.8,V
